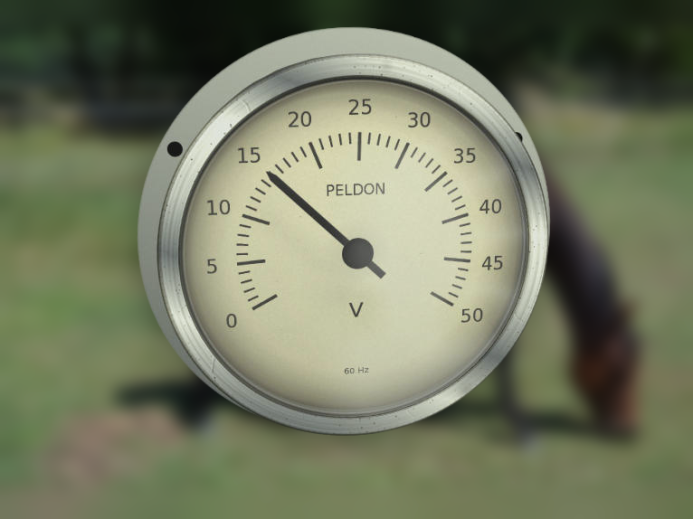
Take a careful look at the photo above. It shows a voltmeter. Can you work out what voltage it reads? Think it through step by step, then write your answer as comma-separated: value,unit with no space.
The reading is 15,V
